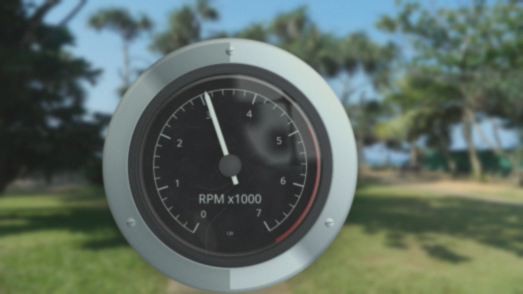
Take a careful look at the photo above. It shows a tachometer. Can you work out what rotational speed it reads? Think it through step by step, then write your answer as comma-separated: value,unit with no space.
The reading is 3100,rpm
